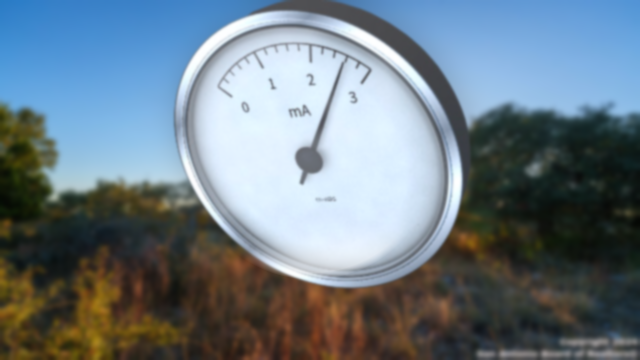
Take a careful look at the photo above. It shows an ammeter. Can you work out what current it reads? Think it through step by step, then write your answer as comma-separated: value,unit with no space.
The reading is 2.6,mA
